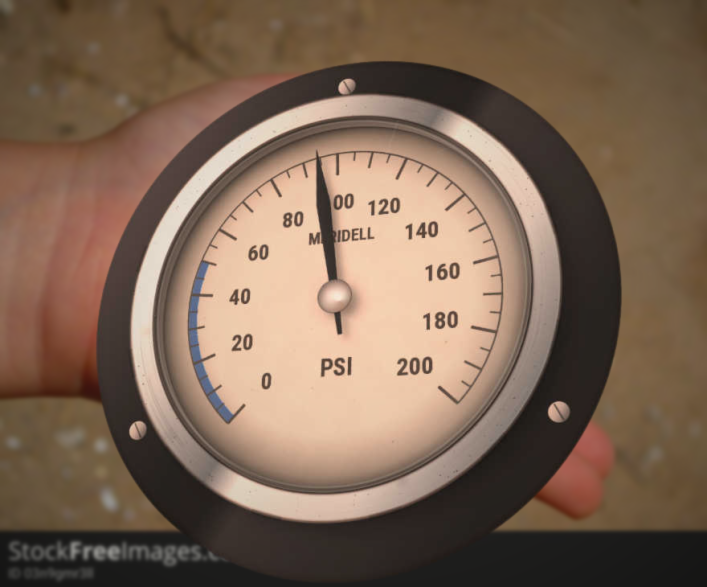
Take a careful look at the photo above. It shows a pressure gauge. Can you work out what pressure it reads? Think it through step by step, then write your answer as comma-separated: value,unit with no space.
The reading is 95,psi
